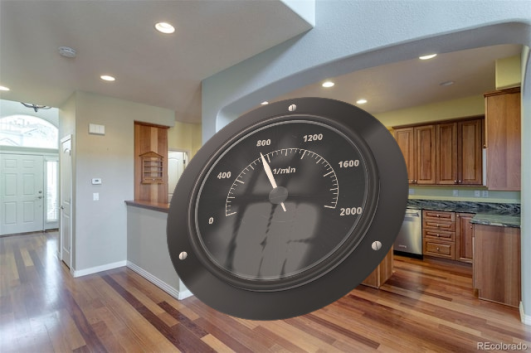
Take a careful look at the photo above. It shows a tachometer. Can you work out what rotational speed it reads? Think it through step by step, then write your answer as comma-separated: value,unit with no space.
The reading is 750,rpm
